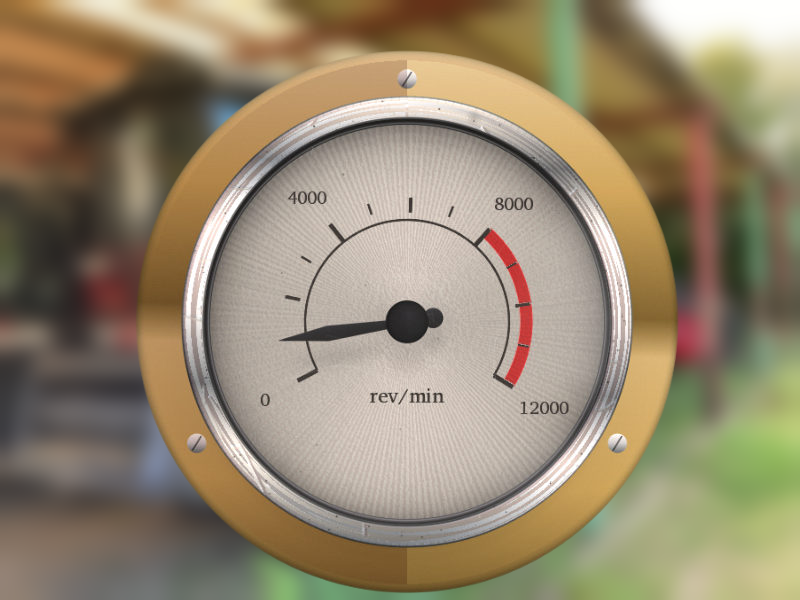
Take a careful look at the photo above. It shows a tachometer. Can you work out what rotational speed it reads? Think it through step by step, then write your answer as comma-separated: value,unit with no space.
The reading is 1000,rpm
